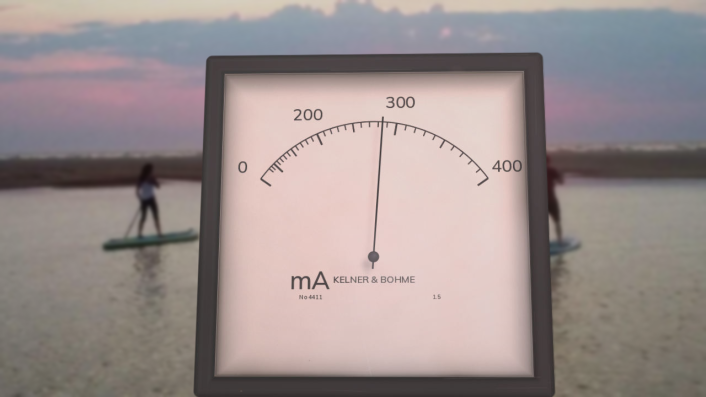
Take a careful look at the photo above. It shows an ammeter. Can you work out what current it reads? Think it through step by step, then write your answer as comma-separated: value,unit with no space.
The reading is 285,mA
